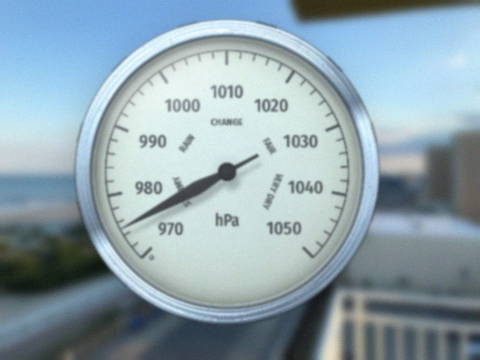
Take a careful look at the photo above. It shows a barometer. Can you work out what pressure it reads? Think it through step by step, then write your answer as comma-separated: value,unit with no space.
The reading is 975,hPa
